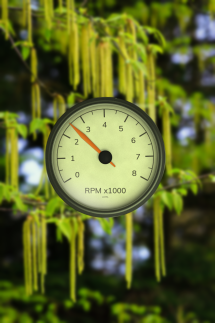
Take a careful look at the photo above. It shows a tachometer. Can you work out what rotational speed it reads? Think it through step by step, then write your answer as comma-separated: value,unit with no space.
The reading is 2500,rpm
